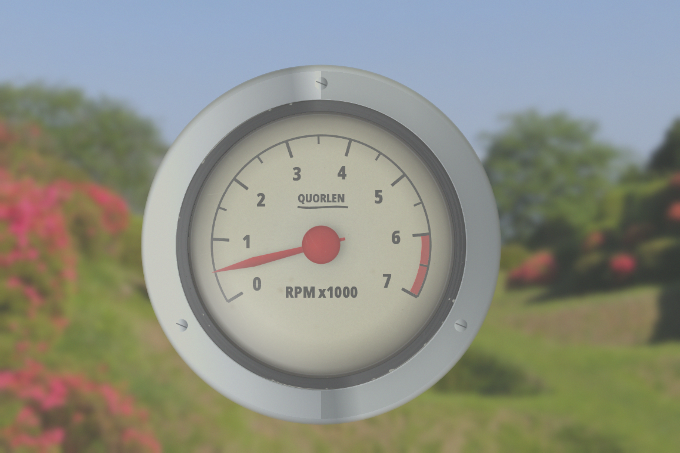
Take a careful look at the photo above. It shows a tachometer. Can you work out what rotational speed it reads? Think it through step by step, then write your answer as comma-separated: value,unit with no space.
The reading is 500,rpm
